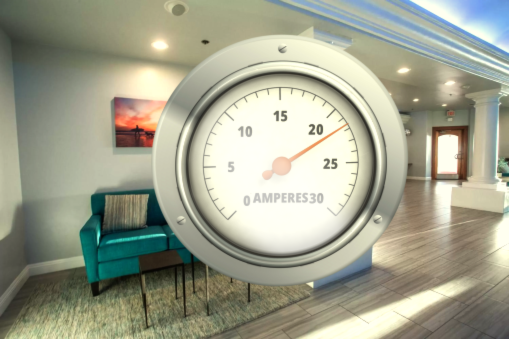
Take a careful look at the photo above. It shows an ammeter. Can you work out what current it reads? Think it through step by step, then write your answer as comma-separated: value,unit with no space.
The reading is 21.5,A
